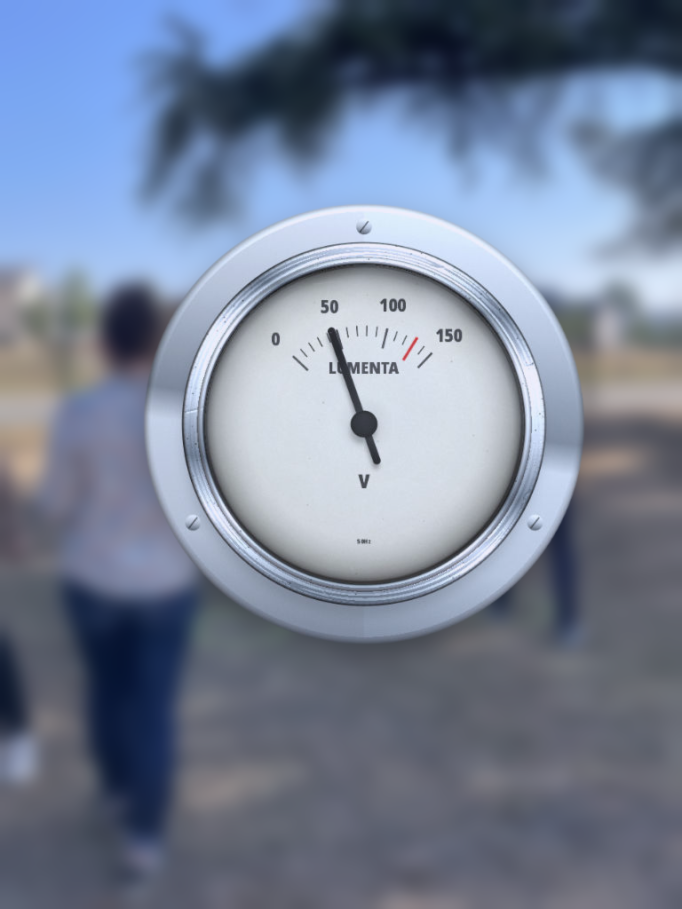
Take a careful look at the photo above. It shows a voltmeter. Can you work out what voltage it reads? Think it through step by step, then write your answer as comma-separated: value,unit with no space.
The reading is 45,V
